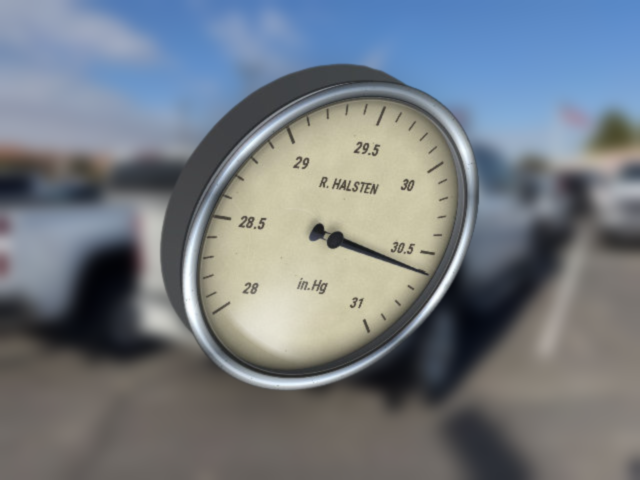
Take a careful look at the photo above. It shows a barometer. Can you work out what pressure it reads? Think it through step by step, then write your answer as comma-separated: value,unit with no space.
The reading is 30.6,inHg
